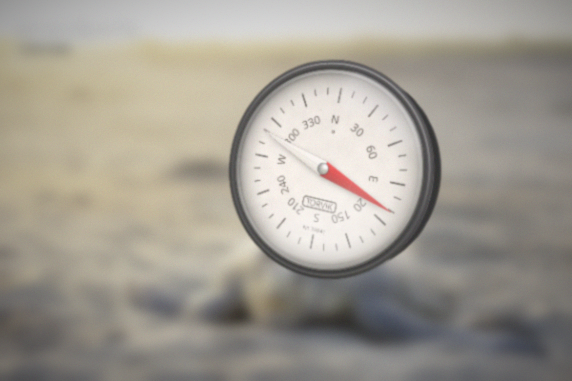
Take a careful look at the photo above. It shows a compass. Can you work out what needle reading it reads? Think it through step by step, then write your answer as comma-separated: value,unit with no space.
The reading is 110,°
